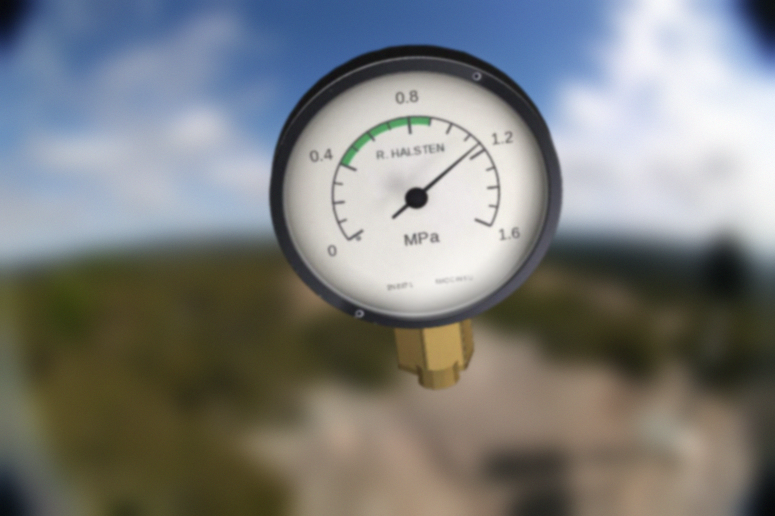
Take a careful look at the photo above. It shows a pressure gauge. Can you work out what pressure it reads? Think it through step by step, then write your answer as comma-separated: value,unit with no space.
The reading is 1.15,MPa
